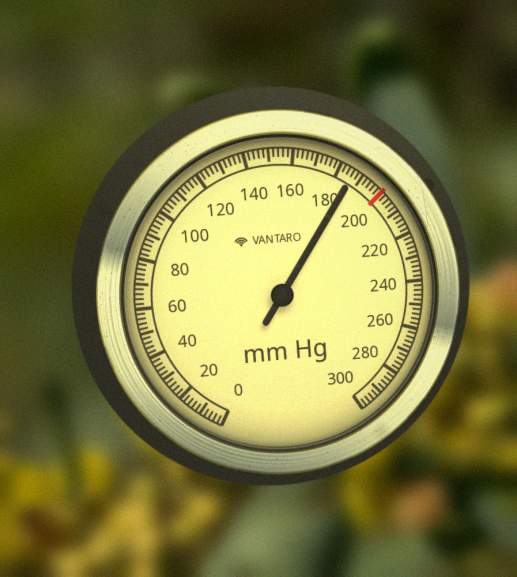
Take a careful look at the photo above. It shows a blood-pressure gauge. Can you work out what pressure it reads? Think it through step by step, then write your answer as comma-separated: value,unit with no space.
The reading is 186,mmHg
